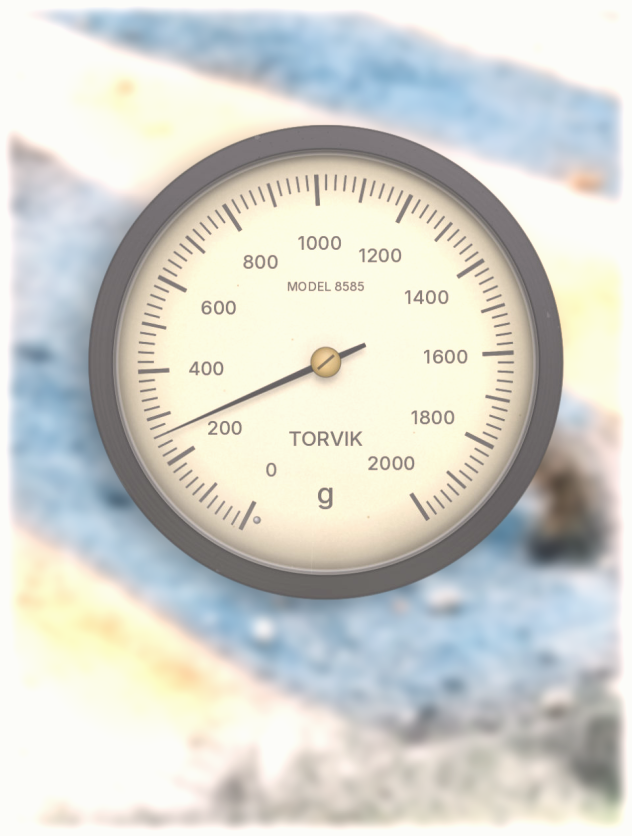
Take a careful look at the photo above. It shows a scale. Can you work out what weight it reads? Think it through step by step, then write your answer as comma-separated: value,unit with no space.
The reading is 260,g
